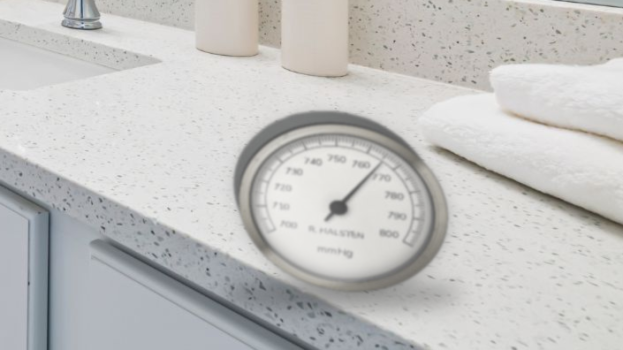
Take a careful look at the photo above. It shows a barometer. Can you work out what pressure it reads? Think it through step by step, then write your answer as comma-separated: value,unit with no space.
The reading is 765,mmHg
